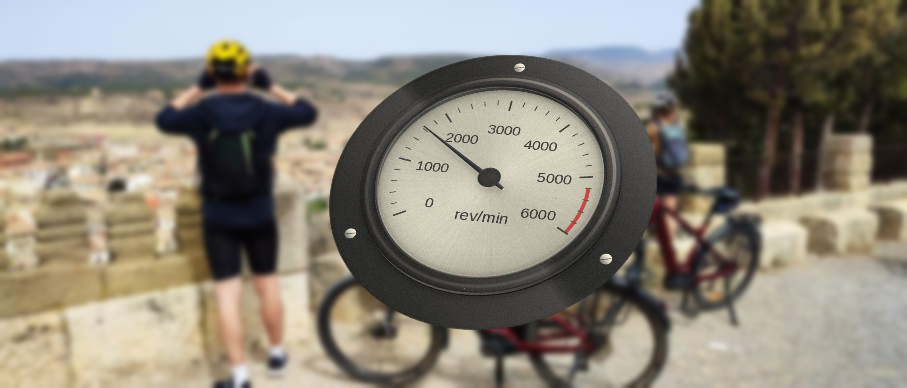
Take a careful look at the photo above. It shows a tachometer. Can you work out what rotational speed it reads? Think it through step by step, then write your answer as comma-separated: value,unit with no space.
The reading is 1600,rpm
